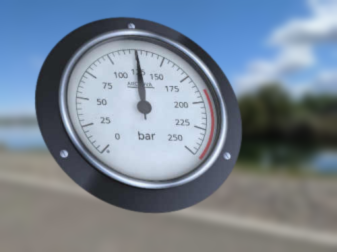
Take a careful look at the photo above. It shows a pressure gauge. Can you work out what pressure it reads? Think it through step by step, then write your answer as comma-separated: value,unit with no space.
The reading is 125,bar
